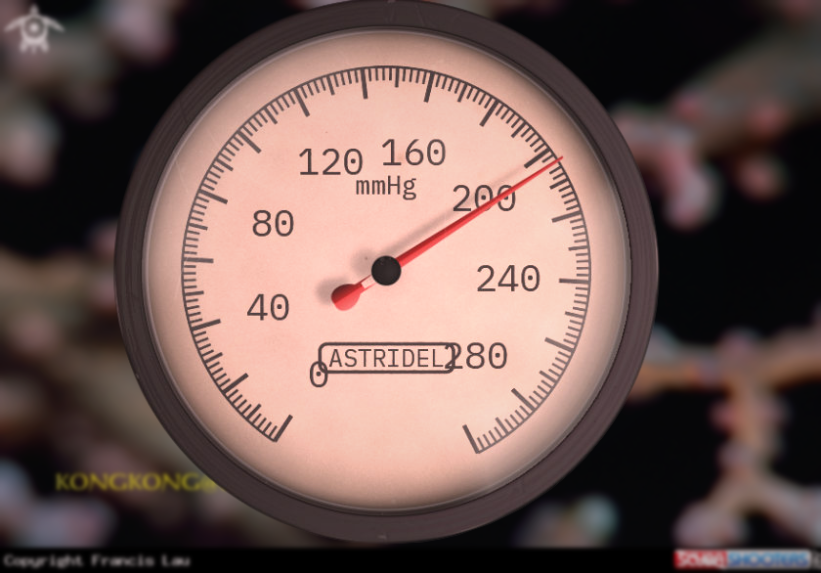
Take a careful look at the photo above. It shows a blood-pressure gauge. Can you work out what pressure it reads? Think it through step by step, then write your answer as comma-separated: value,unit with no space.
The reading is 204,mmHg
